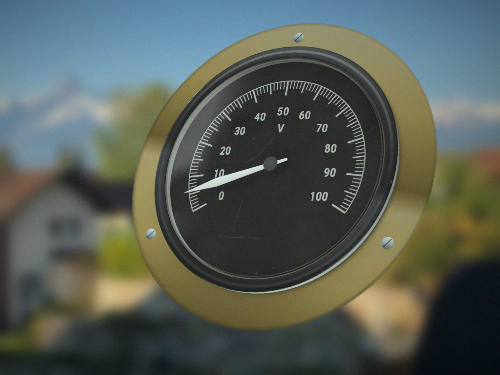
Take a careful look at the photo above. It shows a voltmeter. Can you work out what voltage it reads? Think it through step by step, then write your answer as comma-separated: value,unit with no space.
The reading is 5,V
